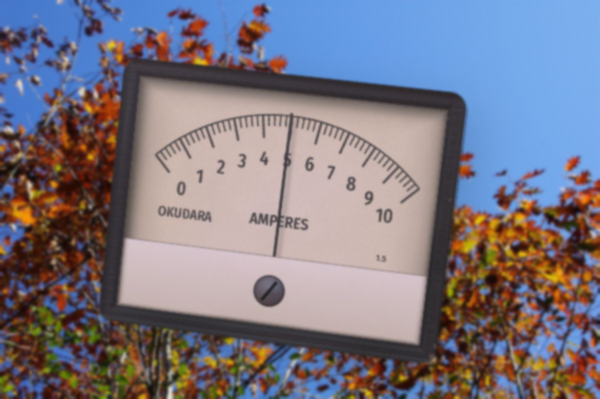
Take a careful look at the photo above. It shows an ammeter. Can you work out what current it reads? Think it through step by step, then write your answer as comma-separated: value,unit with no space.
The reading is 5,A
